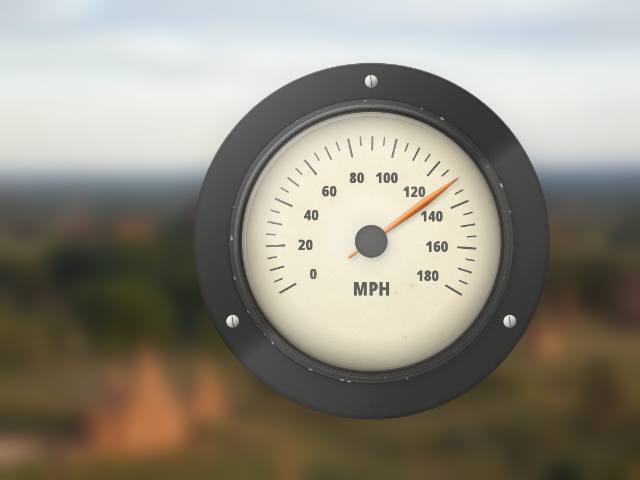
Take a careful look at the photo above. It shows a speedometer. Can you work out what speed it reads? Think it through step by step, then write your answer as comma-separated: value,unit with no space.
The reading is 130,mph
